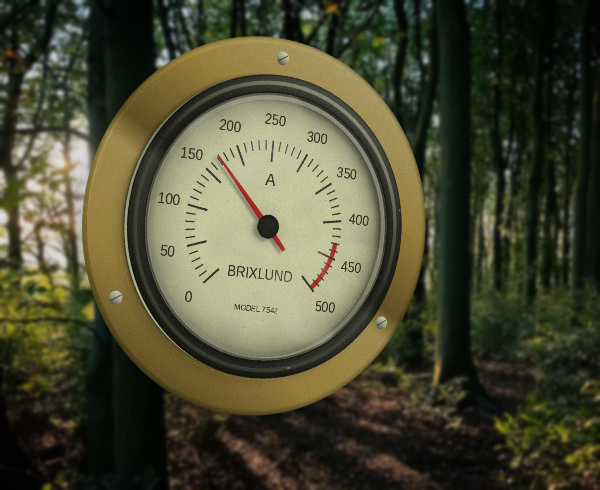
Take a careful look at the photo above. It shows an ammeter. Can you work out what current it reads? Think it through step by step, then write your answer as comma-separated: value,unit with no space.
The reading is 170,A
